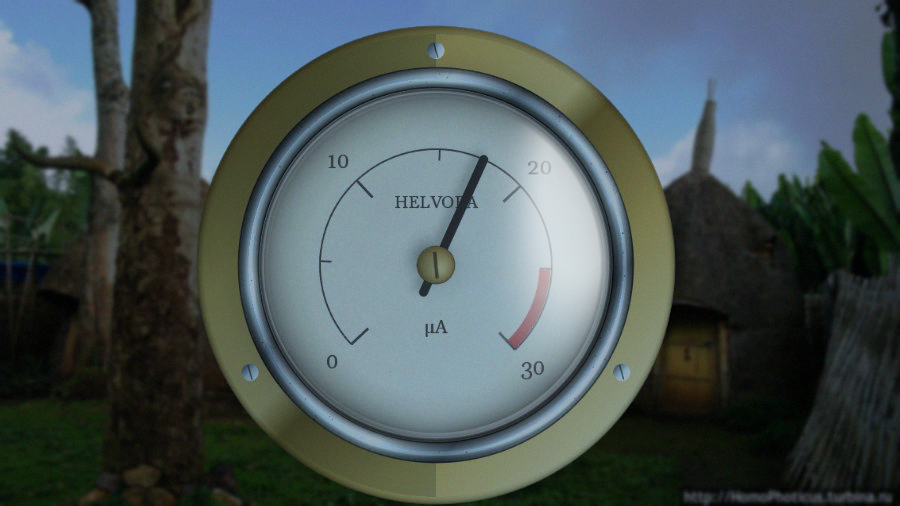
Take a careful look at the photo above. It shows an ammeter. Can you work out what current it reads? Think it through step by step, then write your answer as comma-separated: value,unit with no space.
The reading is 17.5,µA
